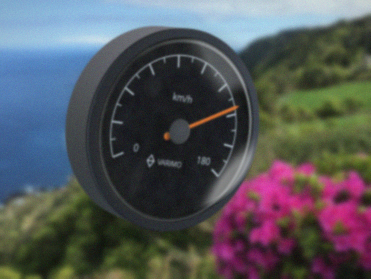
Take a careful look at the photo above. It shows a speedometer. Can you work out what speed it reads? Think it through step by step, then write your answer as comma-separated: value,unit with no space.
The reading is 135,km/h
